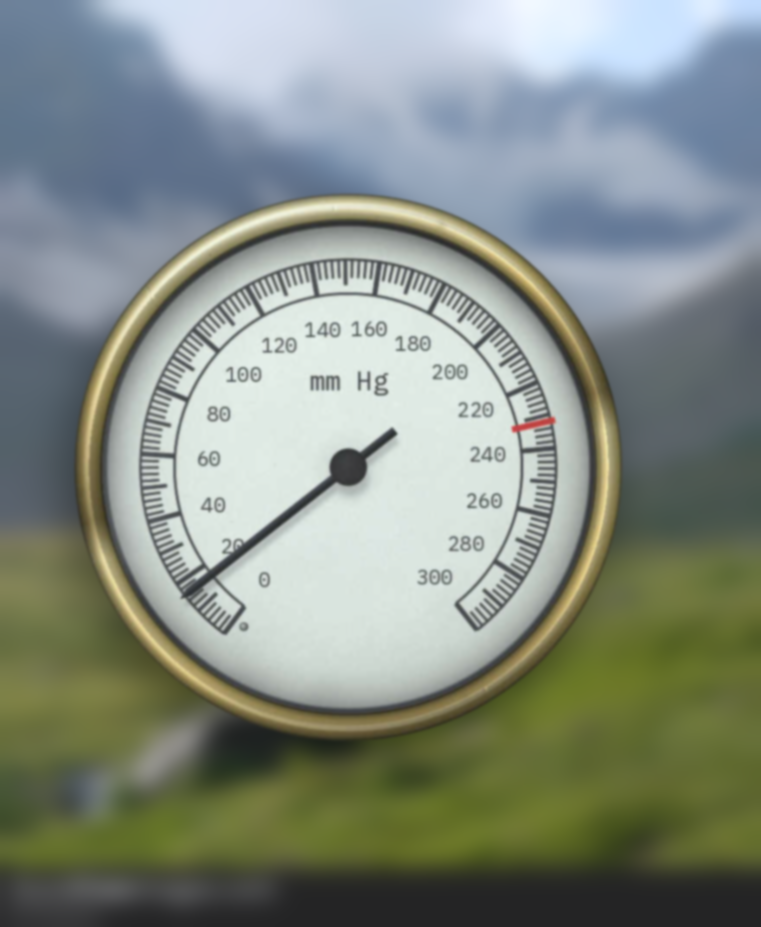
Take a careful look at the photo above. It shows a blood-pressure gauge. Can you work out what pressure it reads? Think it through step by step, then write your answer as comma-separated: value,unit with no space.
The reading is 16,mmHg
